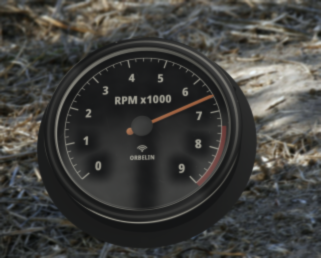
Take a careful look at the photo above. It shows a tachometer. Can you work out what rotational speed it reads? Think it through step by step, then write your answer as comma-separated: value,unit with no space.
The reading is 6600,rpm
